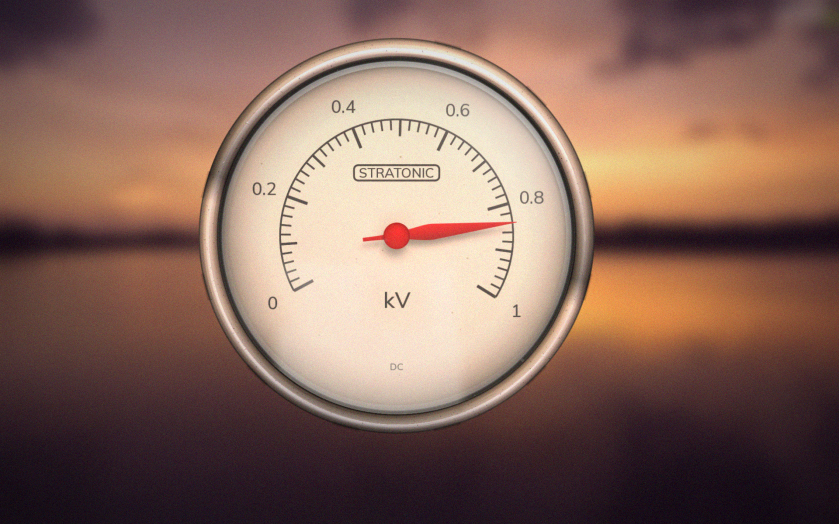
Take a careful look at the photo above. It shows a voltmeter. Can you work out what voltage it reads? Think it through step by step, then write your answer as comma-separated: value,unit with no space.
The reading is 0.84,kV
